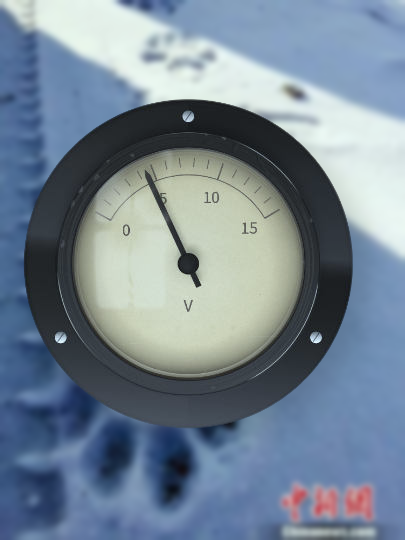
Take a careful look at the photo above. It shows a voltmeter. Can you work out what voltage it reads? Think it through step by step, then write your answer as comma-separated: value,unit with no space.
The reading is 4.5,V
